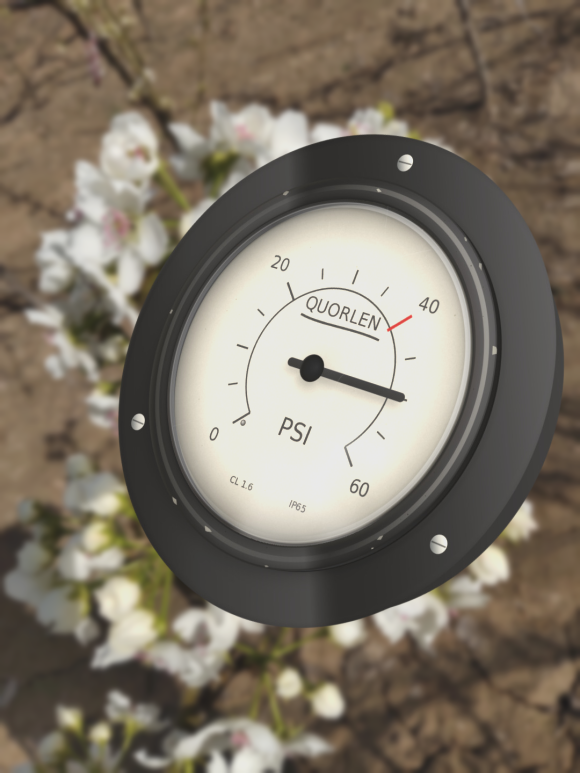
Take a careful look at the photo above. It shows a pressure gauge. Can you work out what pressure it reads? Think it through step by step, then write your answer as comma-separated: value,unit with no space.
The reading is 50,psi
